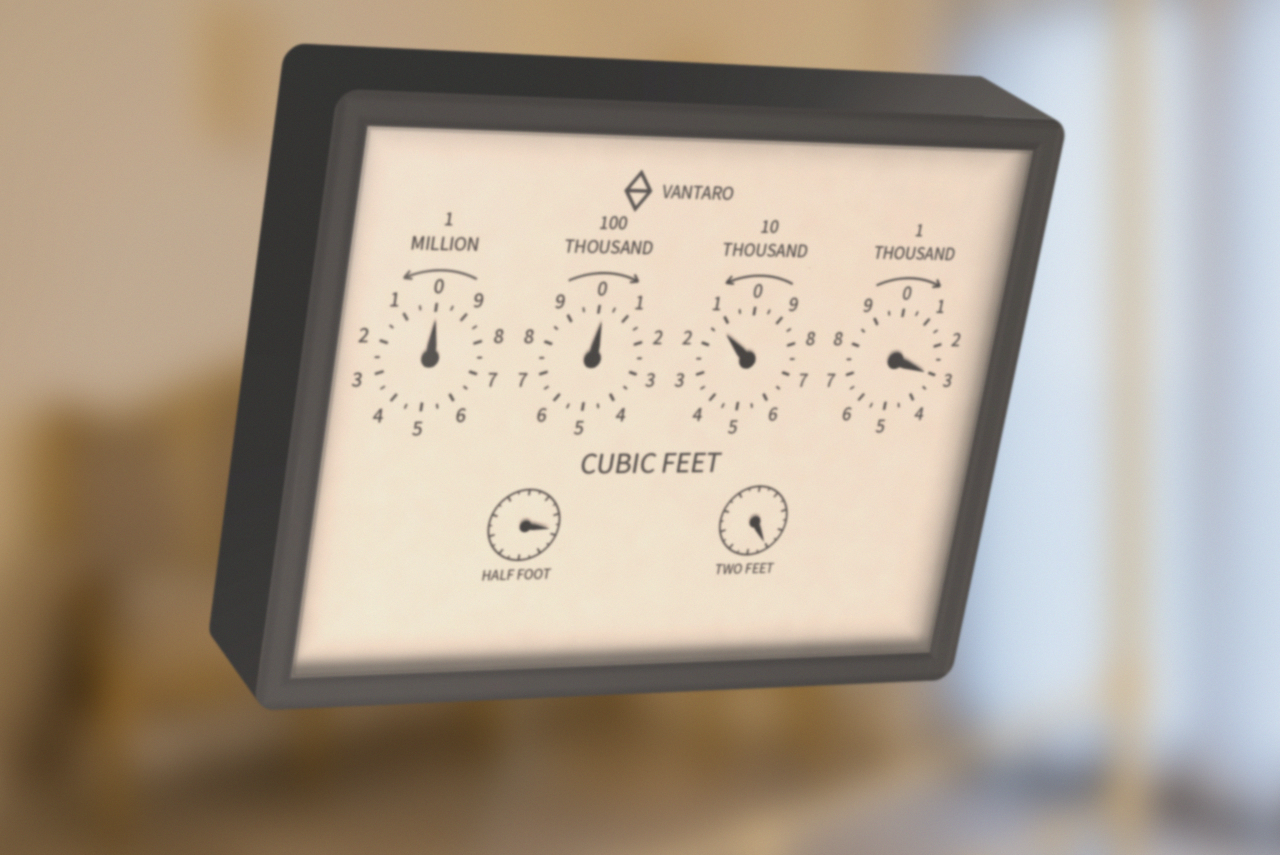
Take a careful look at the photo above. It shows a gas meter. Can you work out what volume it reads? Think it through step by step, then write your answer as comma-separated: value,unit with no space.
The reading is 1300,ft³
